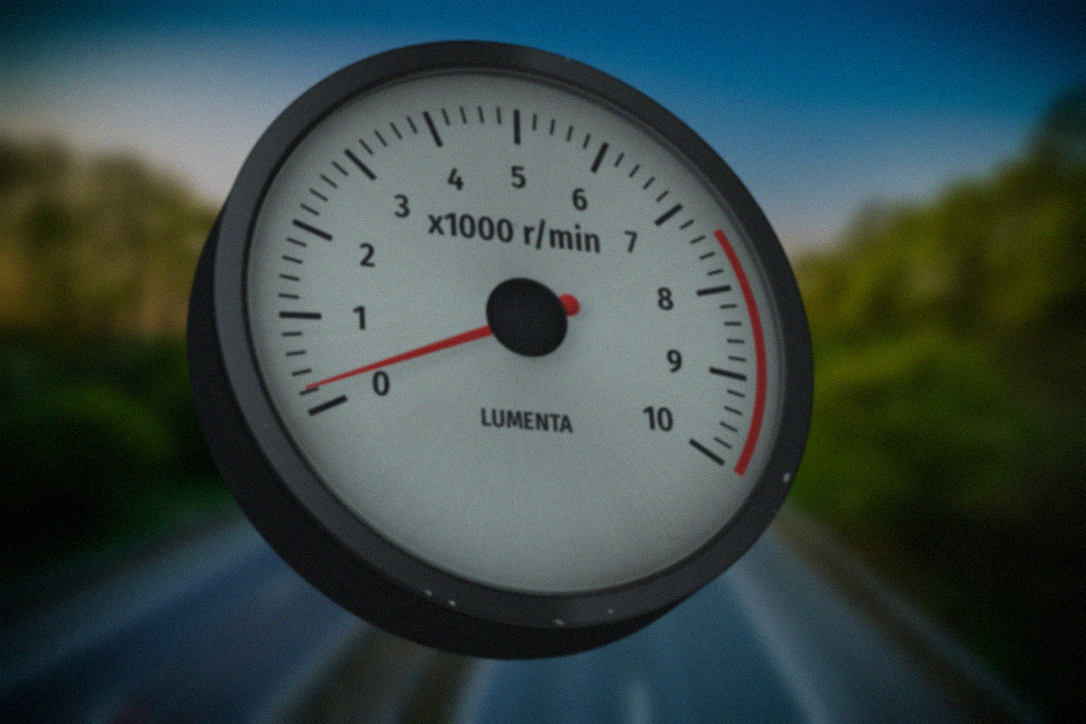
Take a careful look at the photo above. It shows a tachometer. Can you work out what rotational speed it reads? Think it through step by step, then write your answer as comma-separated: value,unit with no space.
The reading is 200,rpm
